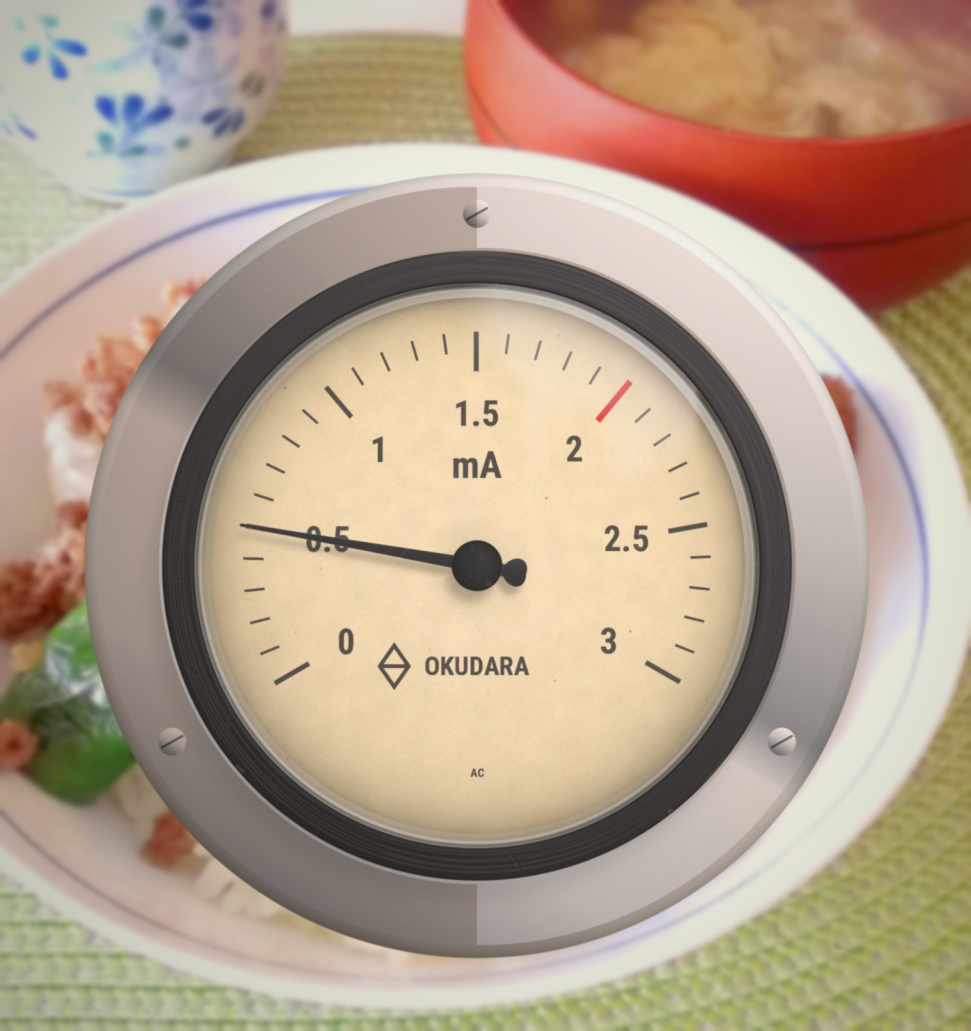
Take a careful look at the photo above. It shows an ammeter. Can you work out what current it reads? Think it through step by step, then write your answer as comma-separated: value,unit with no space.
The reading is 0.5,mA
